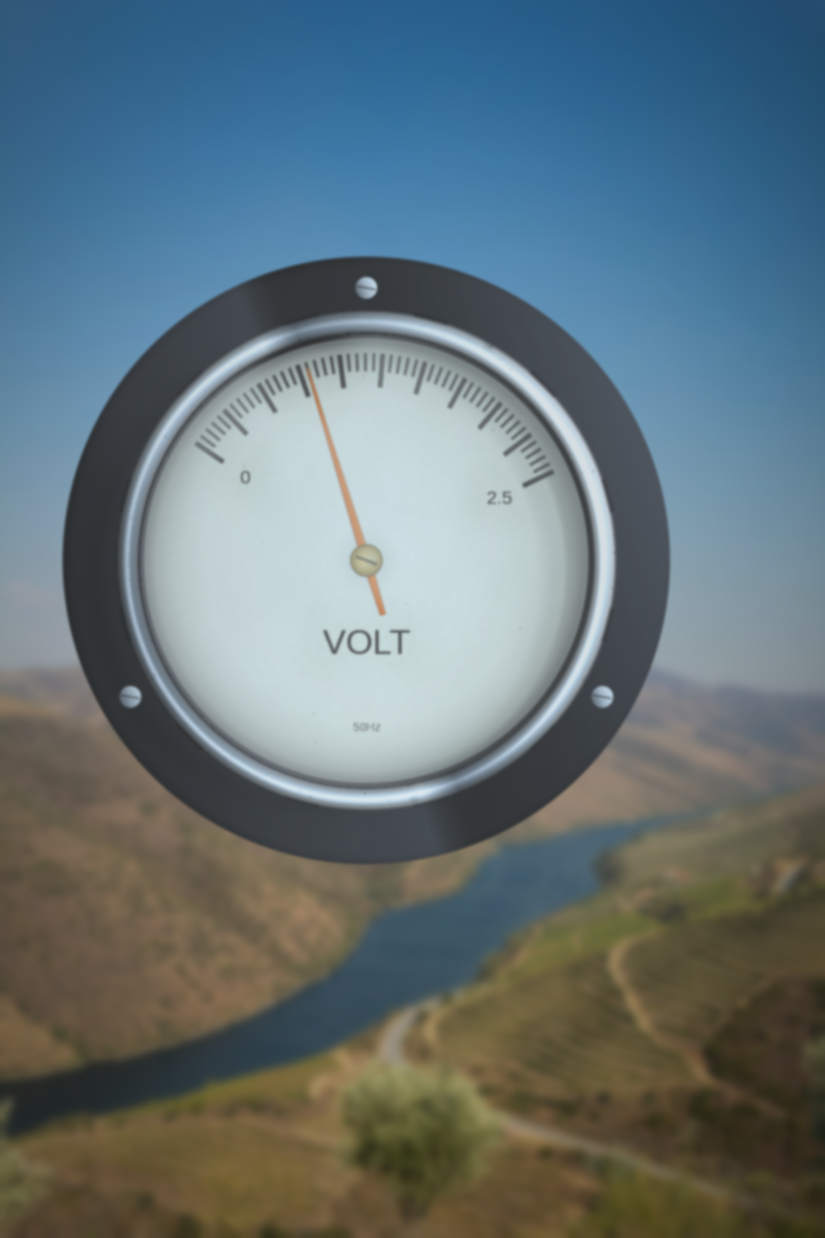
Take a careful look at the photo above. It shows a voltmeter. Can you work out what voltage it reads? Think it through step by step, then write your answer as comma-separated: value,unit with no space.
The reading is 0.8,V
